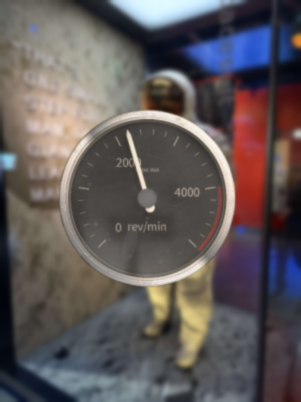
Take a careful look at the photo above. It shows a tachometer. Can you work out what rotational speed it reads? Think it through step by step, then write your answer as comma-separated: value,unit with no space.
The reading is 2200,rpm
